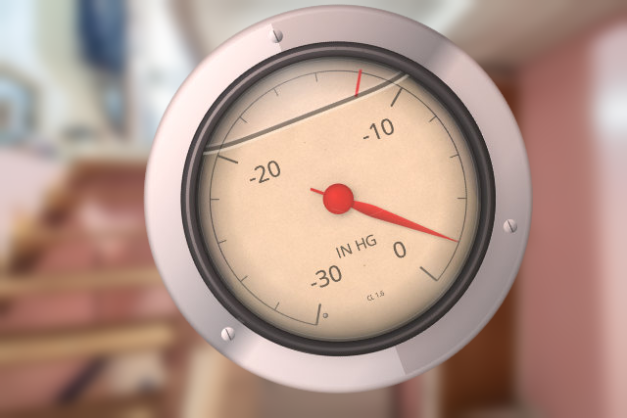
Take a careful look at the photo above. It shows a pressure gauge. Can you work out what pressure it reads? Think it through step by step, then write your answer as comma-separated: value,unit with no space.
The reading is -2,inHg
